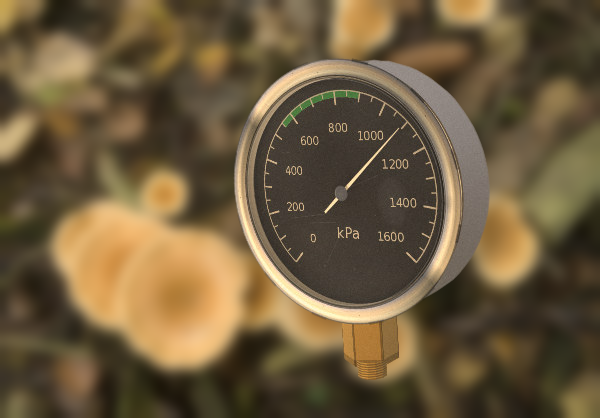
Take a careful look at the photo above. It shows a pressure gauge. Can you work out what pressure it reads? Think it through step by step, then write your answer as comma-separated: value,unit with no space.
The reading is 1100,kPa
